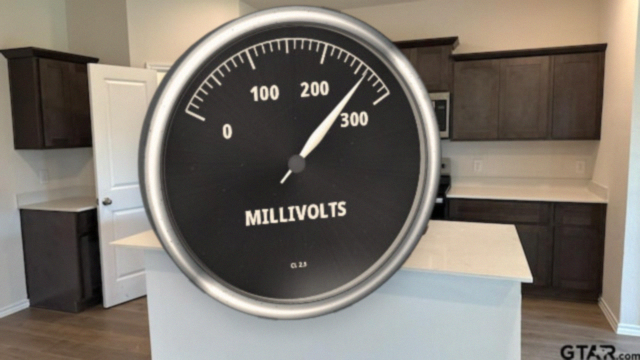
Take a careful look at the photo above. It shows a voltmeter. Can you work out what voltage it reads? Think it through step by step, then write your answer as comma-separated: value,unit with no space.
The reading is 260,mV
